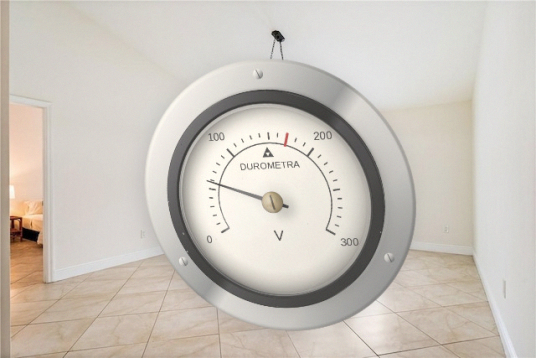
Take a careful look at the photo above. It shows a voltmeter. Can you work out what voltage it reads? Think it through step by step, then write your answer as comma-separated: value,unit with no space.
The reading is 60,V
